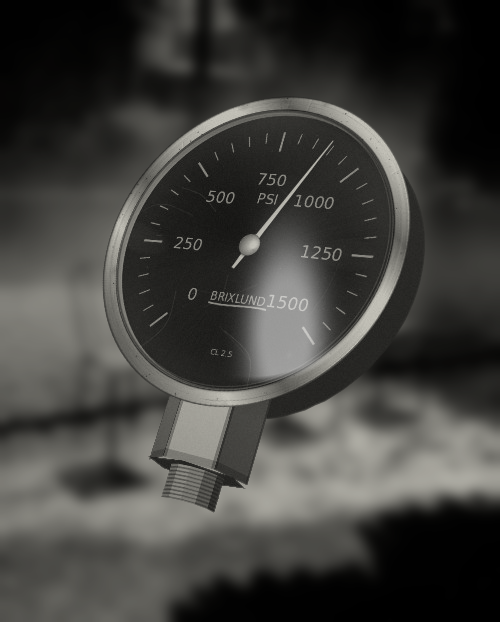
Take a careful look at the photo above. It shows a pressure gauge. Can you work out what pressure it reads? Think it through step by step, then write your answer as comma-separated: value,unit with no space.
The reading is 900,psi
